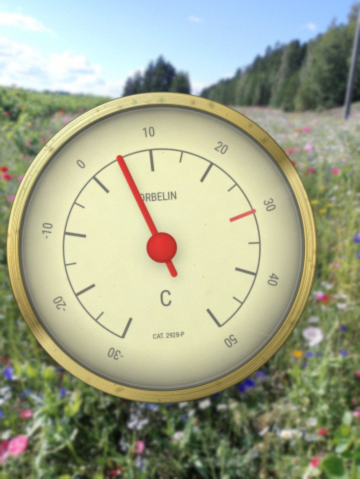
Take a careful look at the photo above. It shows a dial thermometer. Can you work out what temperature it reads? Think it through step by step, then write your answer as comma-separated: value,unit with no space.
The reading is 5,°C
